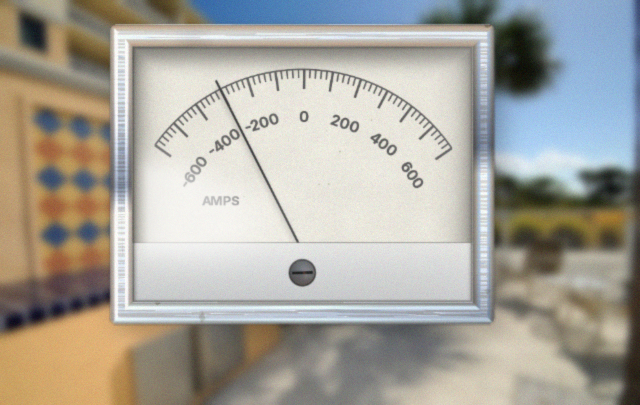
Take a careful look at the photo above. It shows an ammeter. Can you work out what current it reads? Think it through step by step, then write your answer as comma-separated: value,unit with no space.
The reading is -300,A
